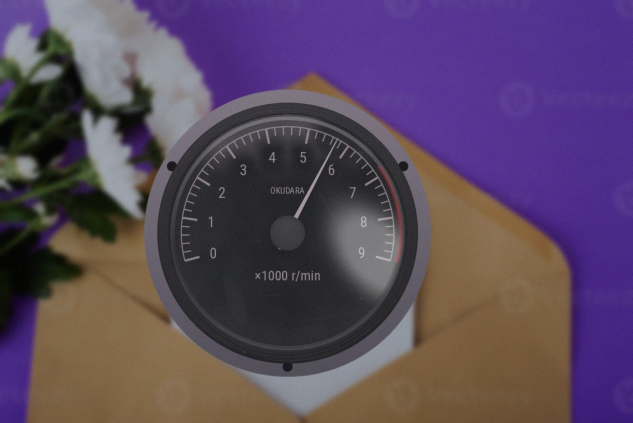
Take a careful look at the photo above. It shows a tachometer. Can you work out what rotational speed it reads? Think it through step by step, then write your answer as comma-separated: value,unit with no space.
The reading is 5700,rpm
